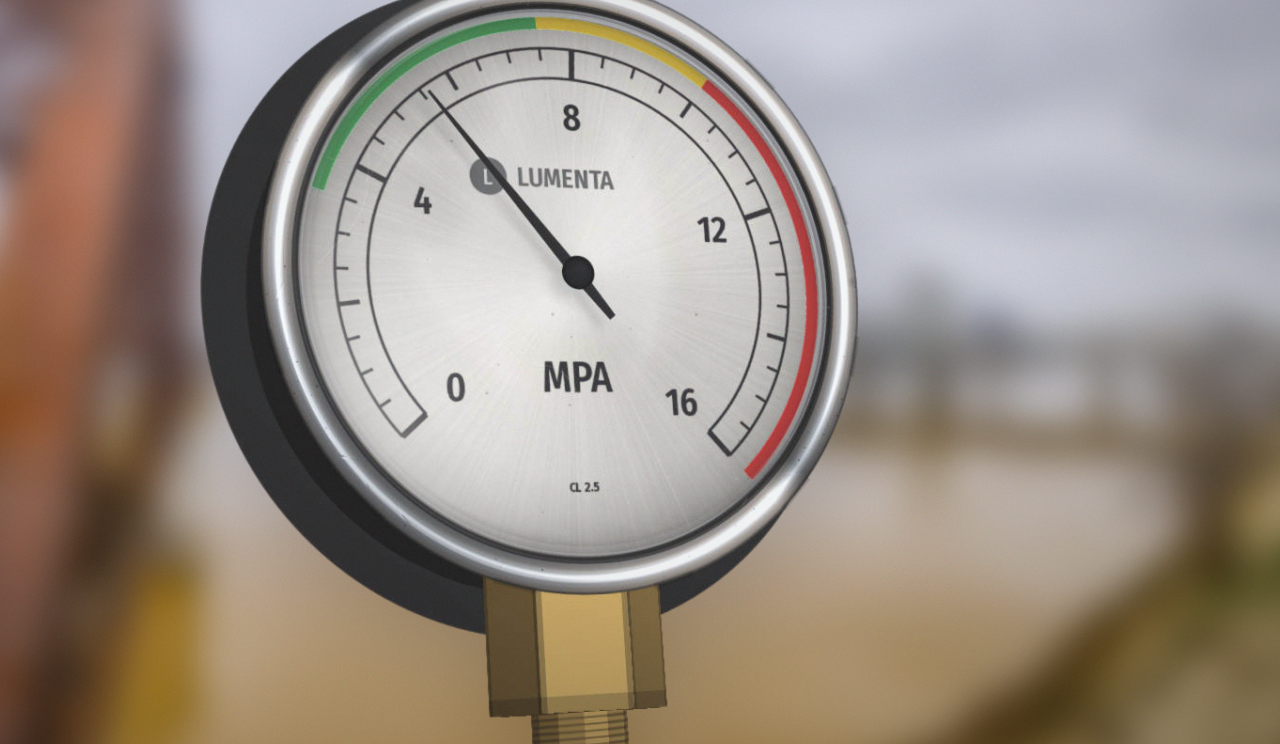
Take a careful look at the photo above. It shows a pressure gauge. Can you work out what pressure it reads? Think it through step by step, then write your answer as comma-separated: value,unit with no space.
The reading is 5.5,MPa
